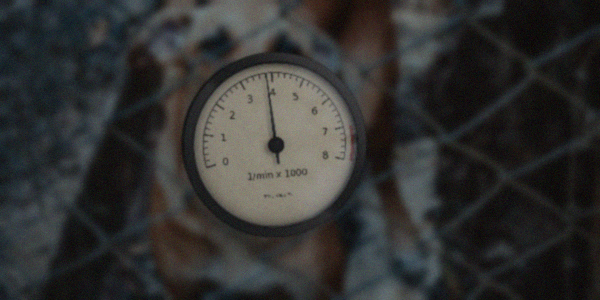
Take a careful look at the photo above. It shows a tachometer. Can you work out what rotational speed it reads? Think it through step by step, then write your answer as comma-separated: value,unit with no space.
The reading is 3800,rpm
